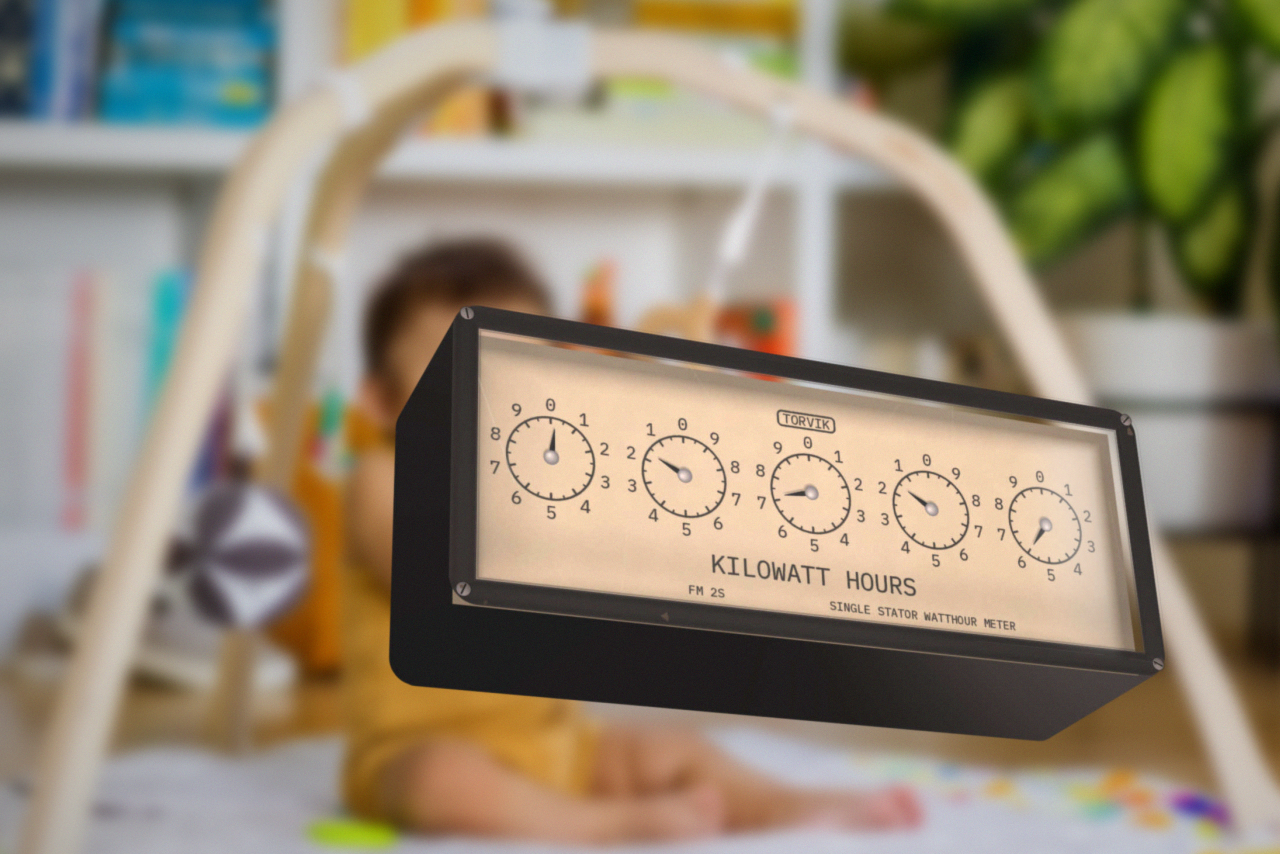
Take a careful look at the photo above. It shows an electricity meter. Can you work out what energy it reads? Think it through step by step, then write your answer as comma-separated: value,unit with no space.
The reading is 1716,kWh
